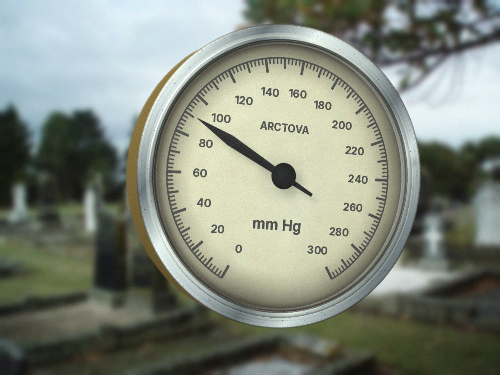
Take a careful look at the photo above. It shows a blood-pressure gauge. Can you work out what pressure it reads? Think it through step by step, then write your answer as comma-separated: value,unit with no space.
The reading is 90,mmHg
